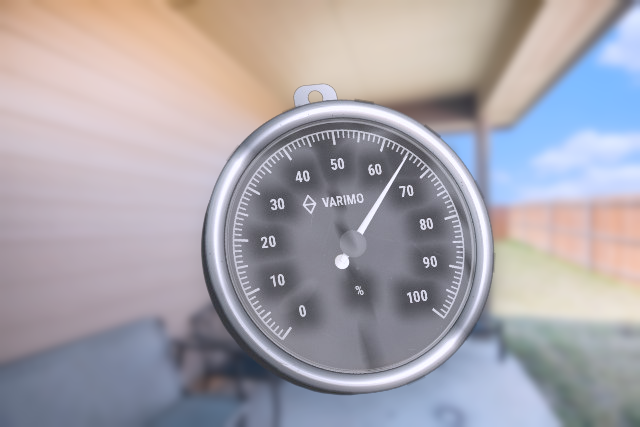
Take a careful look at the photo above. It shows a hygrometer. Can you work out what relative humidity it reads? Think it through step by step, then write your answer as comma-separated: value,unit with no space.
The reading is 65,%
